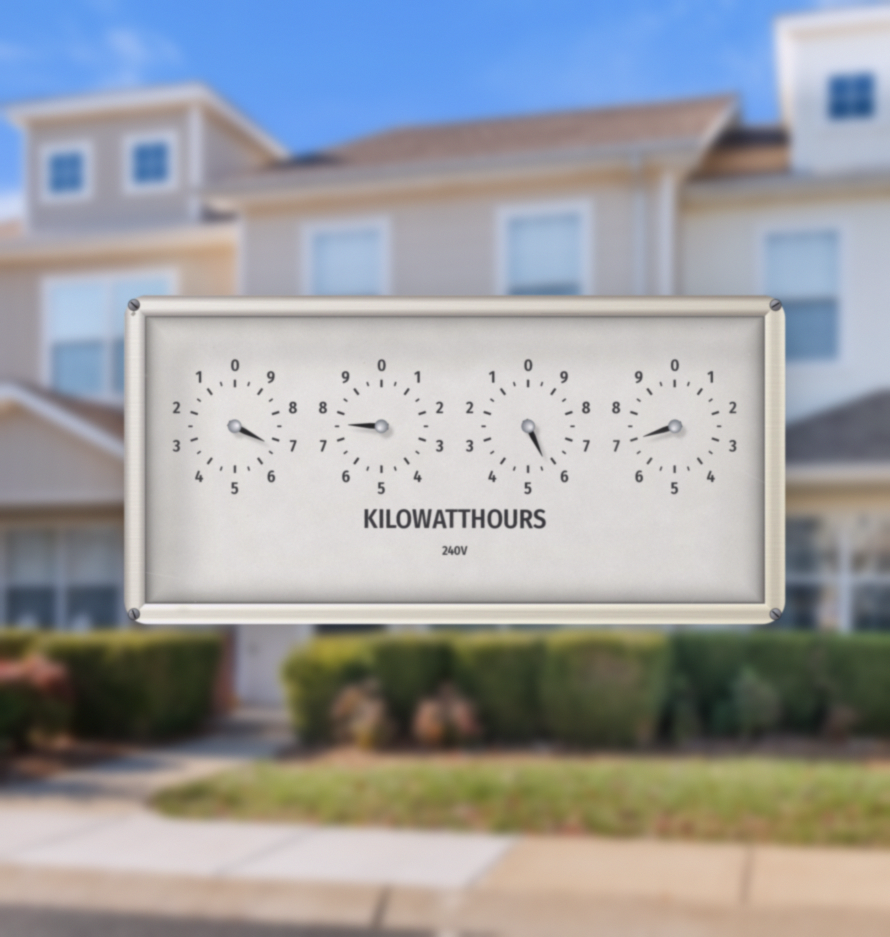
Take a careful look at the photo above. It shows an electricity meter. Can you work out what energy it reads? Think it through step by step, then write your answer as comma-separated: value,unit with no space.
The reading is 6757,kWh
